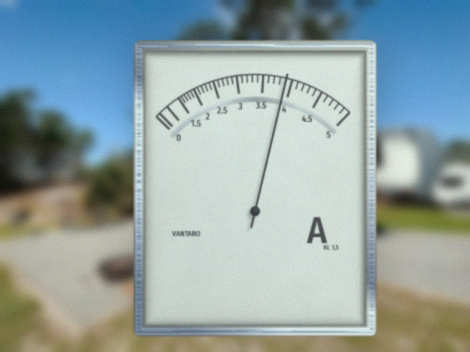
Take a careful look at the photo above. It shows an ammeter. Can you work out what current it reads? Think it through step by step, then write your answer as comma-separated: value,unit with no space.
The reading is 3.9,A
